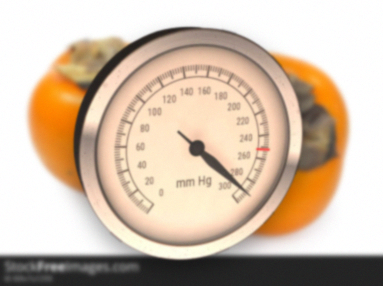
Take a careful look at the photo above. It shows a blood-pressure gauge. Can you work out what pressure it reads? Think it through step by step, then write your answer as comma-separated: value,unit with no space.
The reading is 290,mmHg
